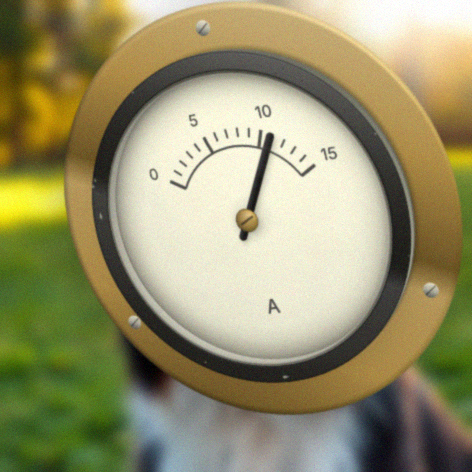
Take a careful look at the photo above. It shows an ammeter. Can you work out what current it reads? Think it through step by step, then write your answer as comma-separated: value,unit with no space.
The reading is 11,A
